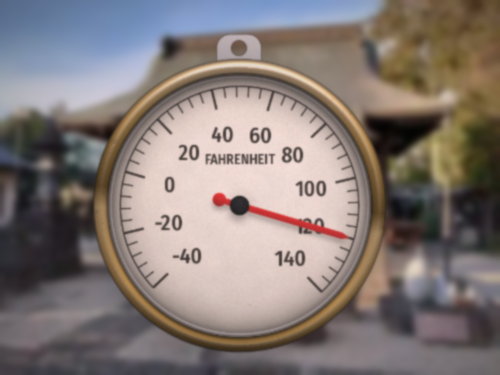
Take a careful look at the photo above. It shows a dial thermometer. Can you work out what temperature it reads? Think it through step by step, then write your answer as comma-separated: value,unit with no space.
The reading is 120,°F
